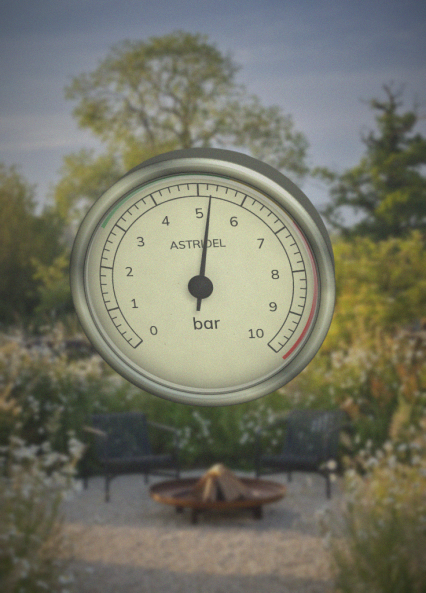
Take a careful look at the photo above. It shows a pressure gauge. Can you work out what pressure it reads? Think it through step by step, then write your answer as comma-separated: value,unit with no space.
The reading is 5.3,bar
